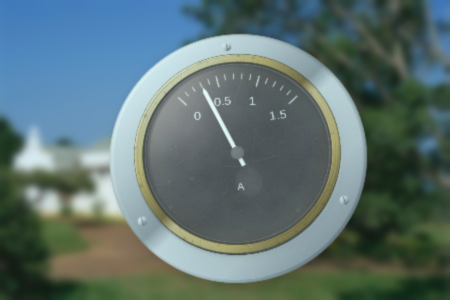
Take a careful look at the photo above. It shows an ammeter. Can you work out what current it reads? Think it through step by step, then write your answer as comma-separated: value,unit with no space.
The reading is 0.3,A
